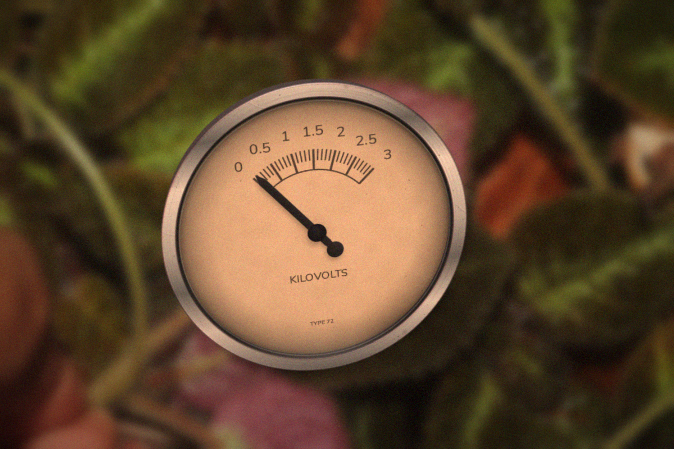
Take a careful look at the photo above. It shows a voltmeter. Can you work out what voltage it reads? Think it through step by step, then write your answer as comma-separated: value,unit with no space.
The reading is 0.1,kV
